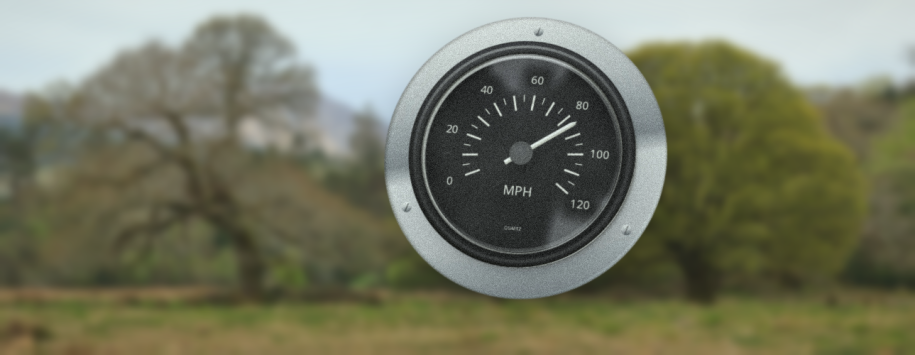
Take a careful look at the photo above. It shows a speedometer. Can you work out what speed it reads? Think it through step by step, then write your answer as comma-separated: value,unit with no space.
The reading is 85,mph
